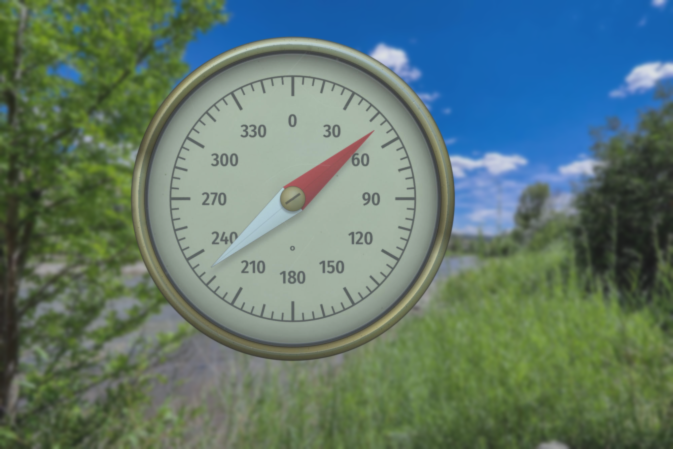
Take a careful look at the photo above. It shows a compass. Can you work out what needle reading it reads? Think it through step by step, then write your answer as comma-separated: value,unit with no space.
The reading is 50,°
